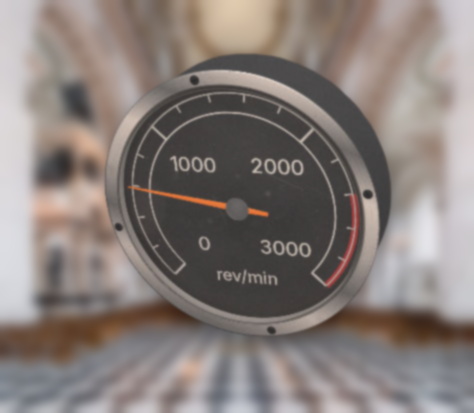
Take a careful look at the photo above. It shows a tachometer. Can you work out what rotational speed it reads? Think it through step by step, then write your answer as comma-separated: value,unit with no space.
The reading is 600,rpm
